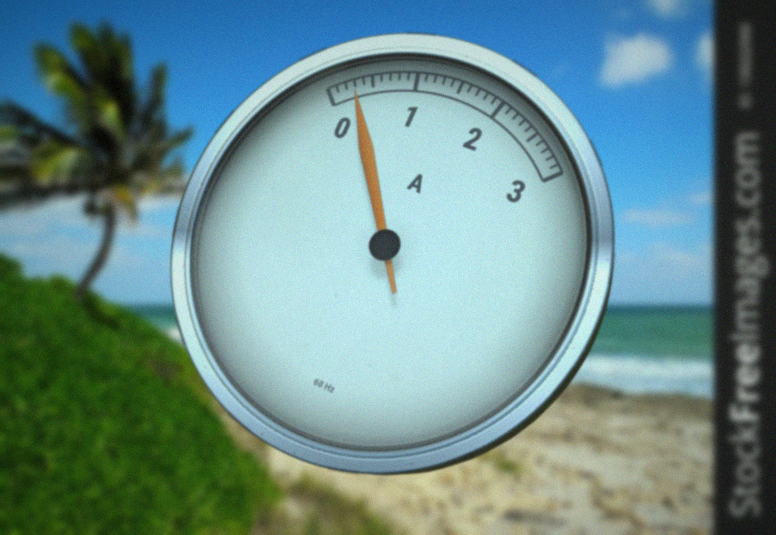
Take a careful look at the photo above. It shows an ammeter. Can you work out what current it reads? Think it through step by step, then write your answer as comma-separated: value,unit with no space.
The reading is 0.3,A
